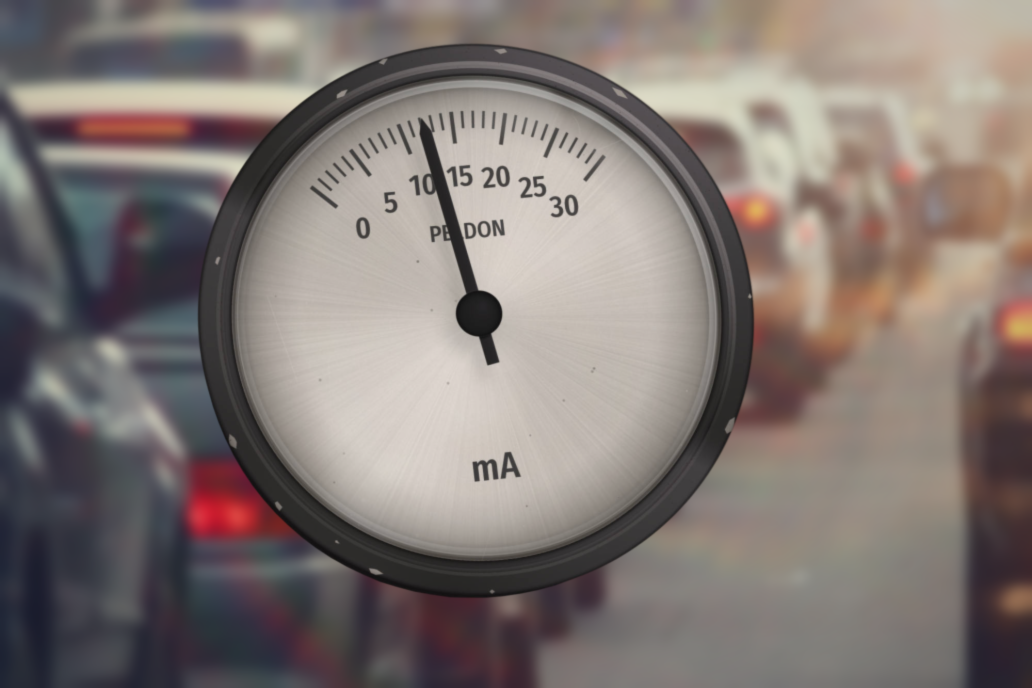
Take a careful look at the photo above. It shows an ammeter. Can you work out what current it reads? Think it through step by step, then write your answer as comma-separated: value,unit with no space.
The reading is 12,mA
